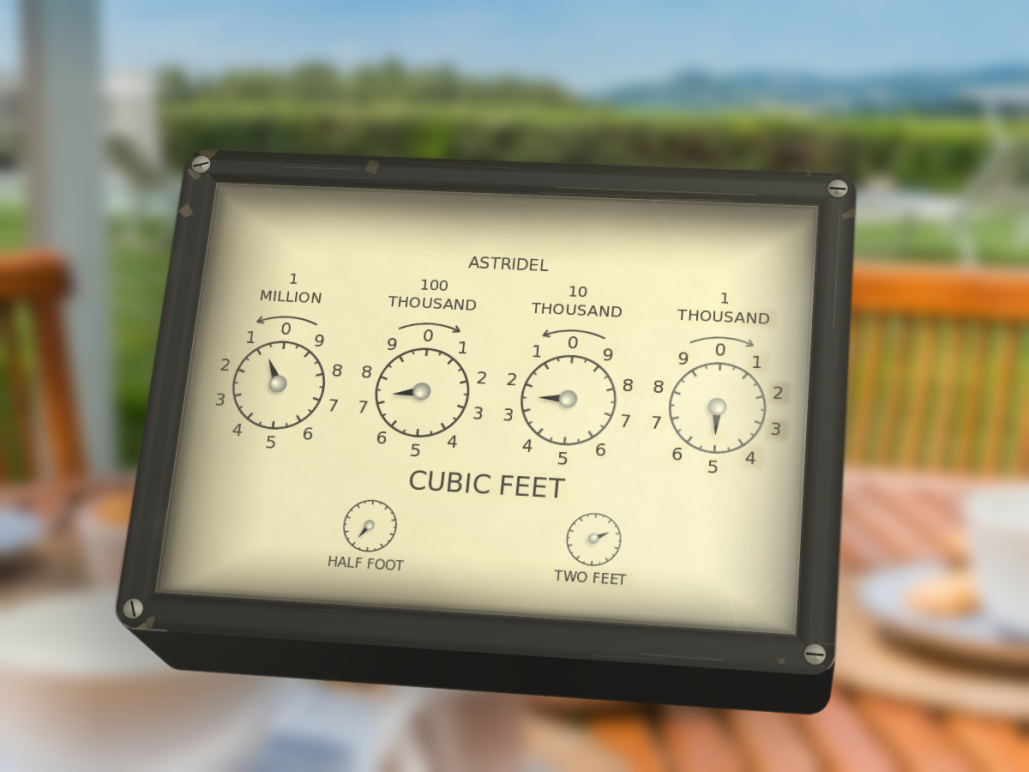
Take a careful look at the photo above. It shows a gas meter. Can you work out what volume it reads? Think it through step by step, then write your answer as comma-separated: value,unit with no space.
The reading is 72500,ft³
